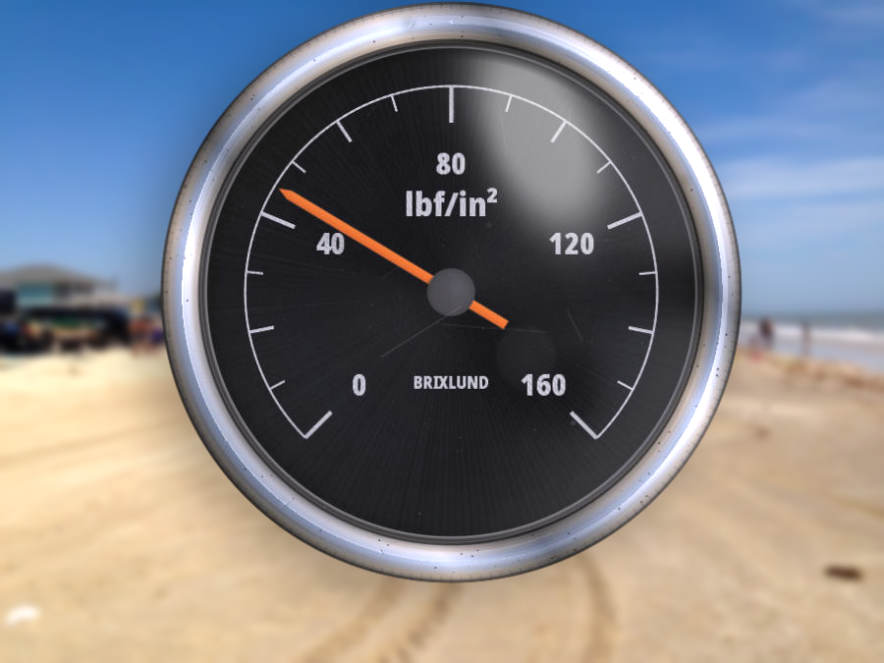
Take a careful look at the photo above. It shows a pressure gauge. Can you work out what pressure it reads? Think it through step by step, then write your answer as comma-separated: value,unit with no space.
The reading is 45,psi
